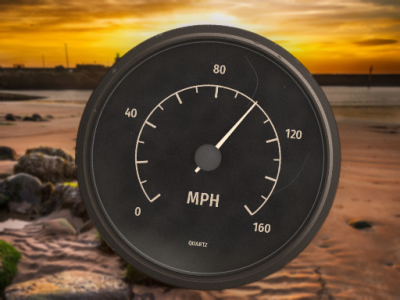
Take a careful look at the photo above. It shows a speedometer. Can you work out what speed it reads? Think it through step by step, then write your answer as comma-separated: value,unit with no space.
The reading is 100,mph
